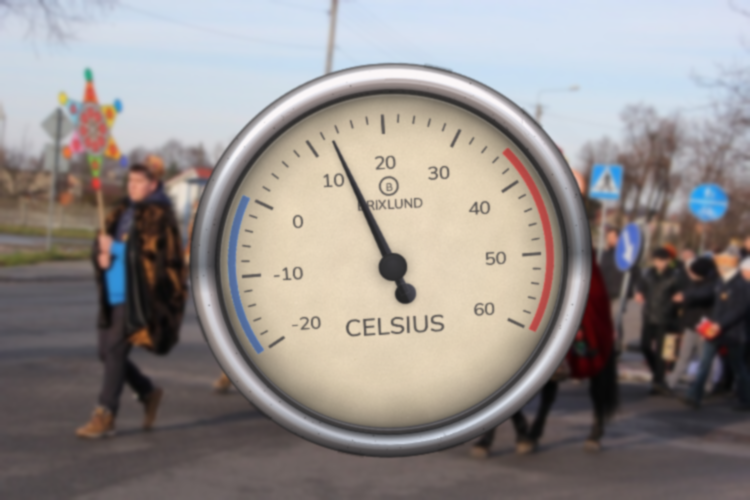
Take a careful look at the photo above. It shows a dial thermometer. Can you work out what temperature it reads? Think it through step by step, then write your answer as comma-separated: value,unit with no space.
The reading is 13,°C
